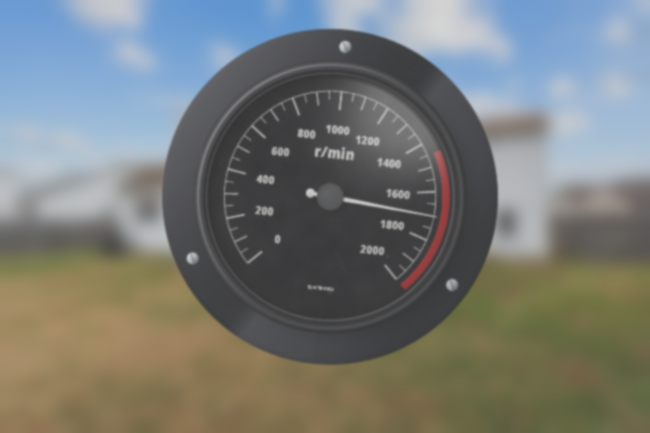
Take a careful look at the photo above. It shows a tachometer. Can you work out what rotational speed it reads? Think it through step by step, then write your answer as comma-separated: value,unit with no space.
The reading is 1700,rpm
